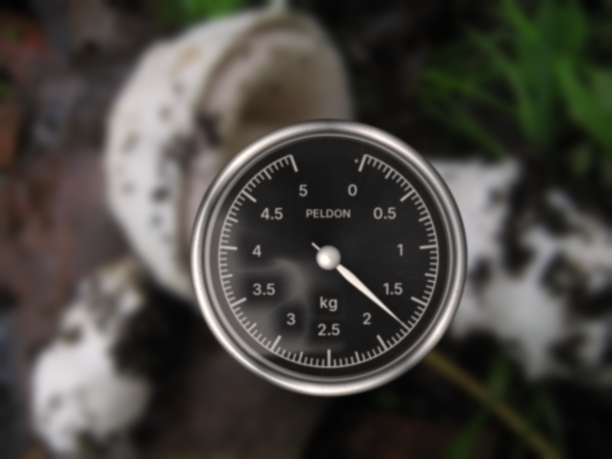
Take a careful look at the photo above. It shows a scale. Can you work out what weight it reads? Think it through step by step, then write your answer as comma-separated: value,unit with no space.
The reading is 1.75,kg
